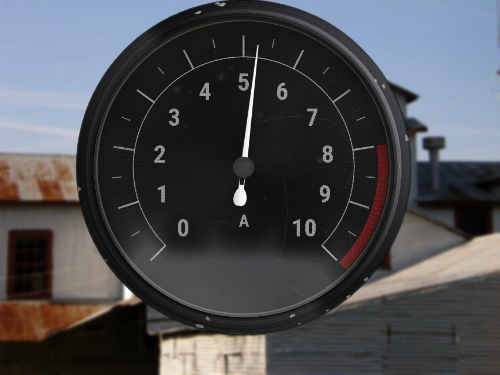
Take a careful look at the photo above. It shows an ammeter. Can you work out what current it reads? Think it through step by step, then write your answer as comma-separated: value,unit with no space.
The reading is 5.25,A
